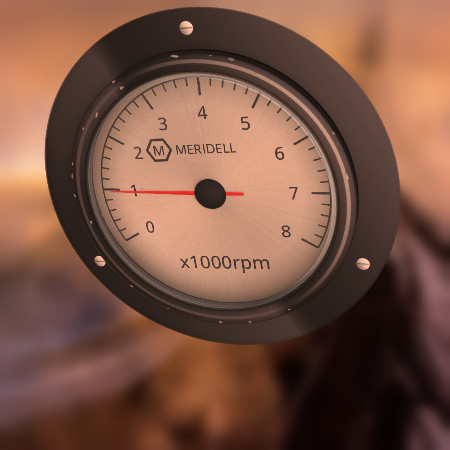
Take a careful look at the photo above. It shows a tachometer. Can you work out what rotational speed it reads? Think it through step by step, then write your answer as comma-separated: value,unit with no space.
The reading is 1000,rpm
